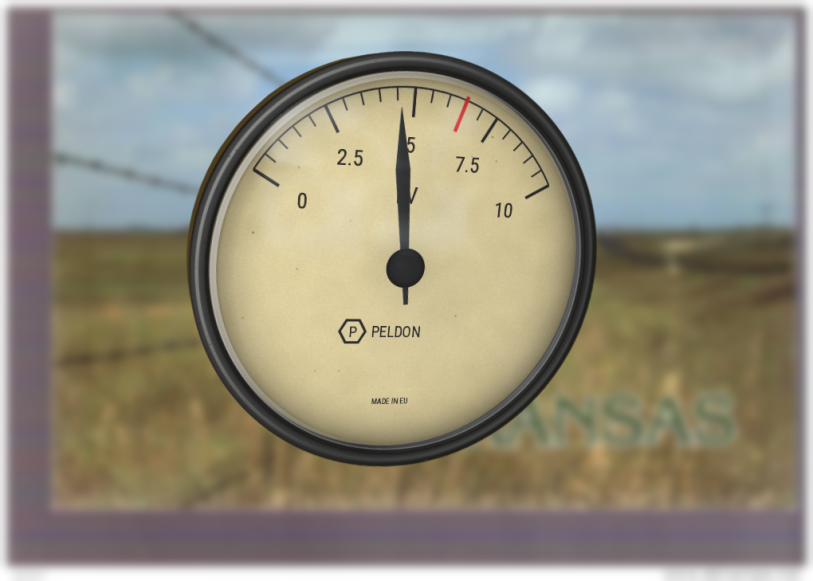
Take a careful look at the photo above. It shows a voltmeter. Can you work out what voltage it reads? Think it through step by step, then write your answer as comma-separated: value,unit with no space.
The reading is 4.5,kV
